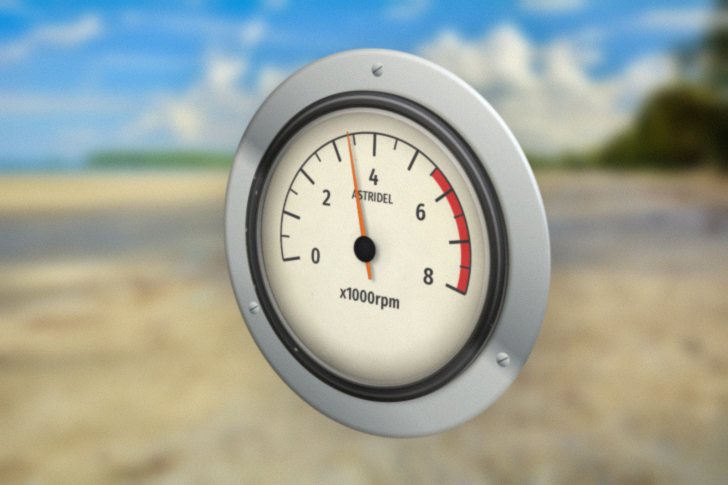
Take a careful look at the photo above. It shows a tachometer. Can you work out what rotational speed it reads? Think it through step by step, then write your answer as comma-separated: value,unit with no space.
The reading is 3500,rpm
